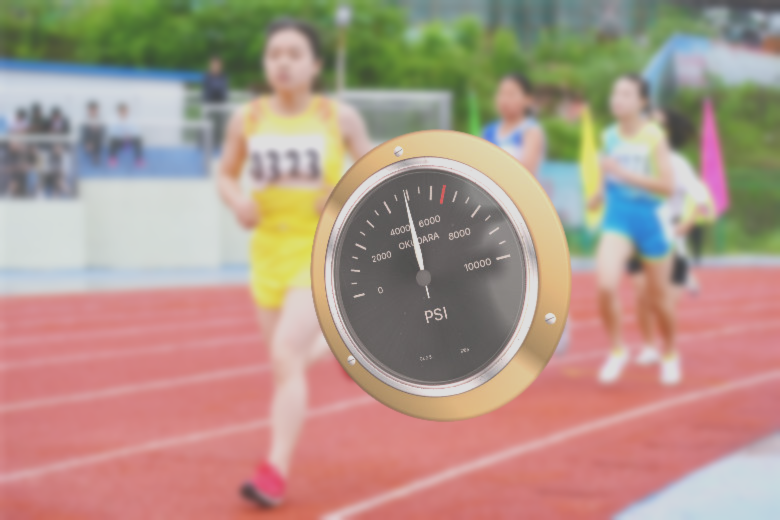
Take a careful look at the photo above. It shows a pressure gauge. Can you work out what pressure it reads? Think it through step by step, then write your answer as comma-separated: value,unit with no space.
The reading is 5000,psi
